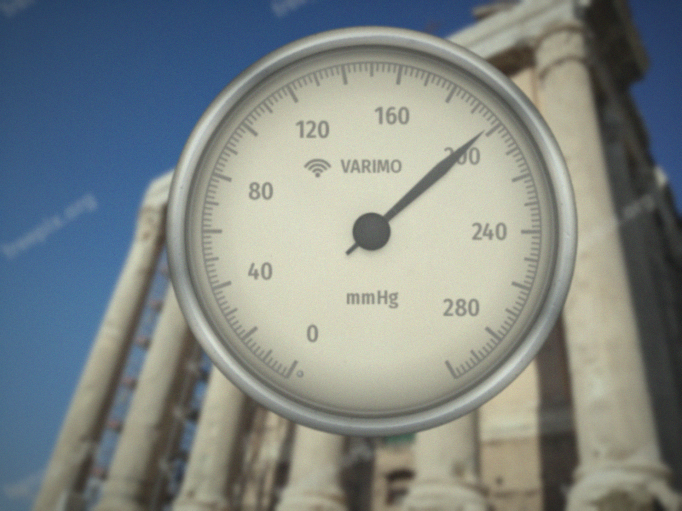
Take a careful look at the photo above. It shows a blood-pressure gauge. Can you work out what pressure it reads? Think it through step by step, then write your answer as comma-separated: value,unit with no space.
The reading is 198,mmHg
